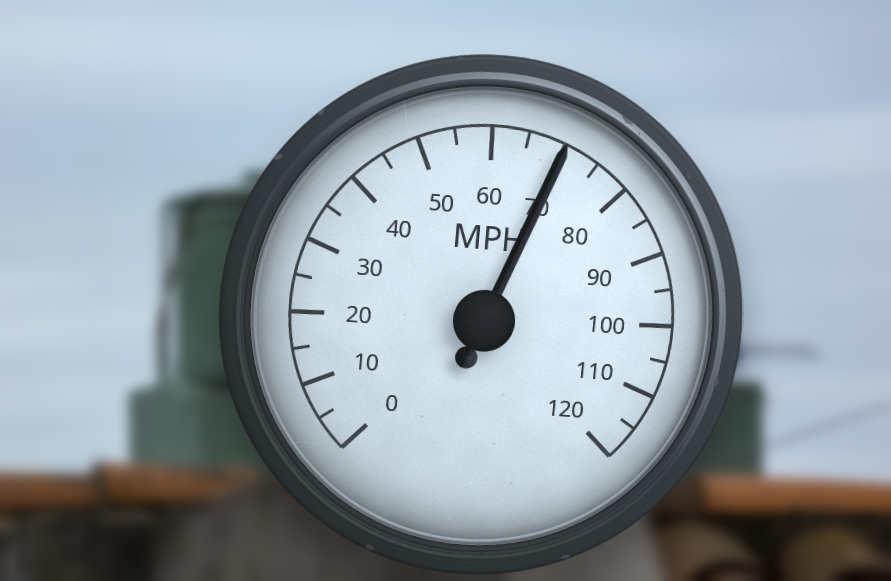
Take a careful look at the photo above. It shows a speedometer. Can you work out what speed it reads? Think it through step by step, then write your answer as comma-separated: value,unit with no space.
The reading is 70,mph
